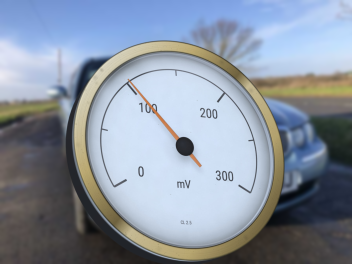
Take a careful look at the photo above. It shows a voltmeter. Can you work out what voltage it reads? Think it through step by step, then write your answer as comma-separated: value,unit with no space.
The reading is 100,mV
